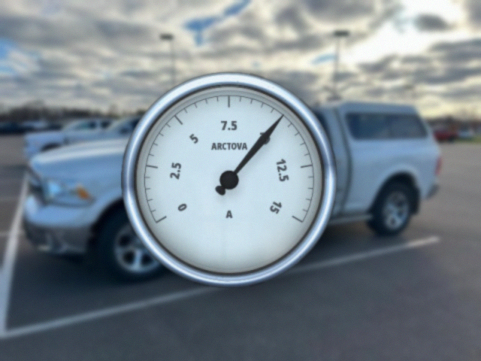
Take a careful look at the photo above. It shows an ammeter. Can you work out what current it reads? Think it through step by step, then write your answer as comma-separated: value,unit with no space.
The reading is 10,A
